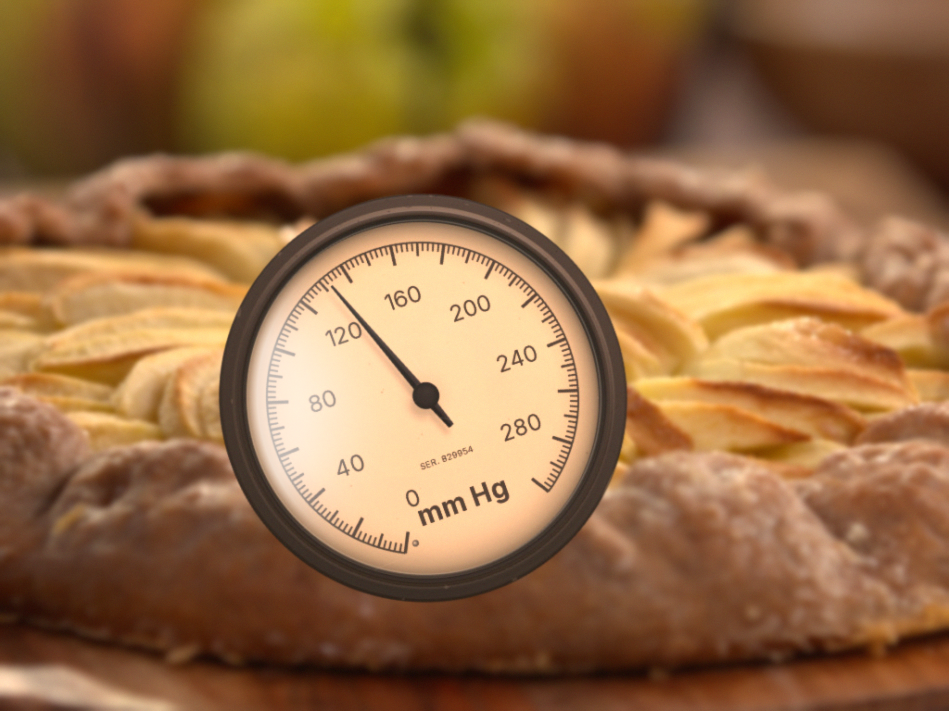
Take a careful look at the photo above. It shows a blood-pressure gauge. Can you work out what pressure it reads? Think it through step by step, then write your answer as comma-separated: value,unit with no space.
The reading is 132,mmHg
